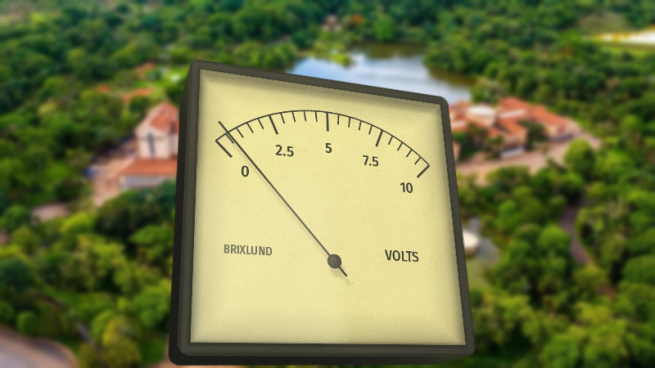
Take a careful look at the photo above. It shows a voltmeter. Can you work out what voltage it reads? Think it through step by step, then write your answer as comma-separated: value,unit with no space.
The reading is 0.5,V
